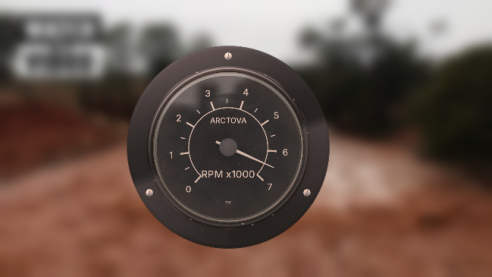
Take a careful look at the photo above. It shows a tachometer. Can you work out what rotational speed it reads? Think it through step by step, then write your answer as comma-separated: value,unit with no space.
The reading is 6500,rpm
